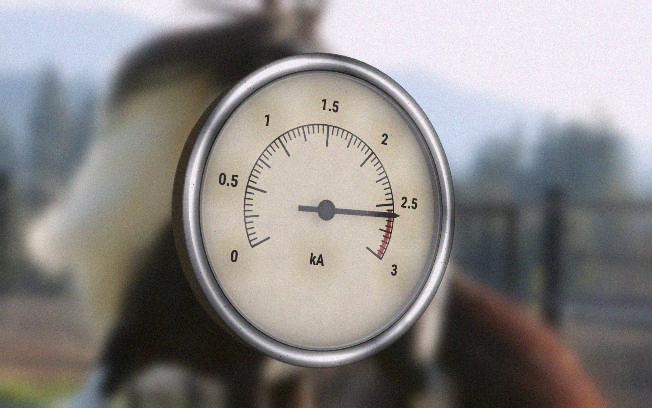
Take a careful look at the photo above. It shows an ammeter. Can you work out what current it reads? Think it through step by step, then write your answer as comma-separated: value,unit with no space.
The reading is 2.6,kA
